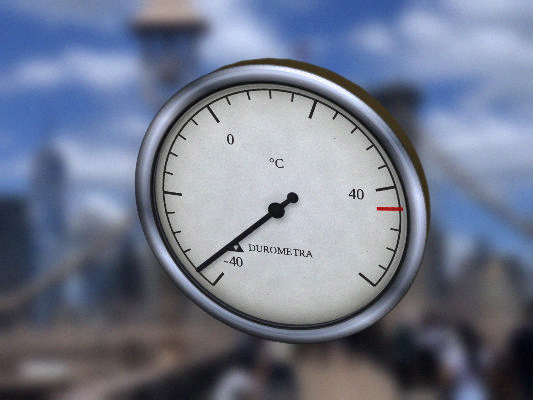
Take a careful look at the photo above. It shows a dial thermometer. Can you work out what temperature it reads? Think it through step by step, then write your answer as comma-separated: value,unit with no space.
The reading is -36,°C
